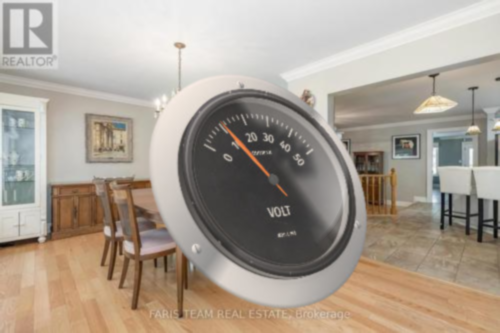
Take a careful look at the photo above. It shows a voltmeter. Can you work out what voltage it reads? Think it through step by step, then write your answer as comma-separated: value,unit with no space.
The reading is 10,V
